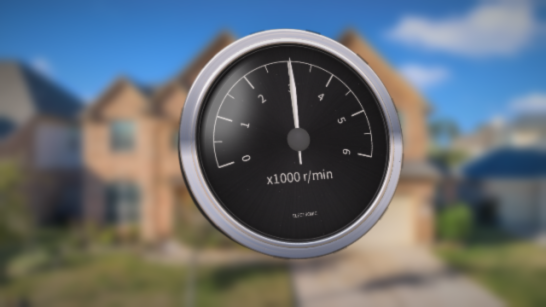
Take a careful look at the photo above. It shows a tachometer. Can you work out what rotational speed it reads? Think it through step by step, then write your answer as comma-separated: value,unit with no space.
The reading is 3000,rpm
